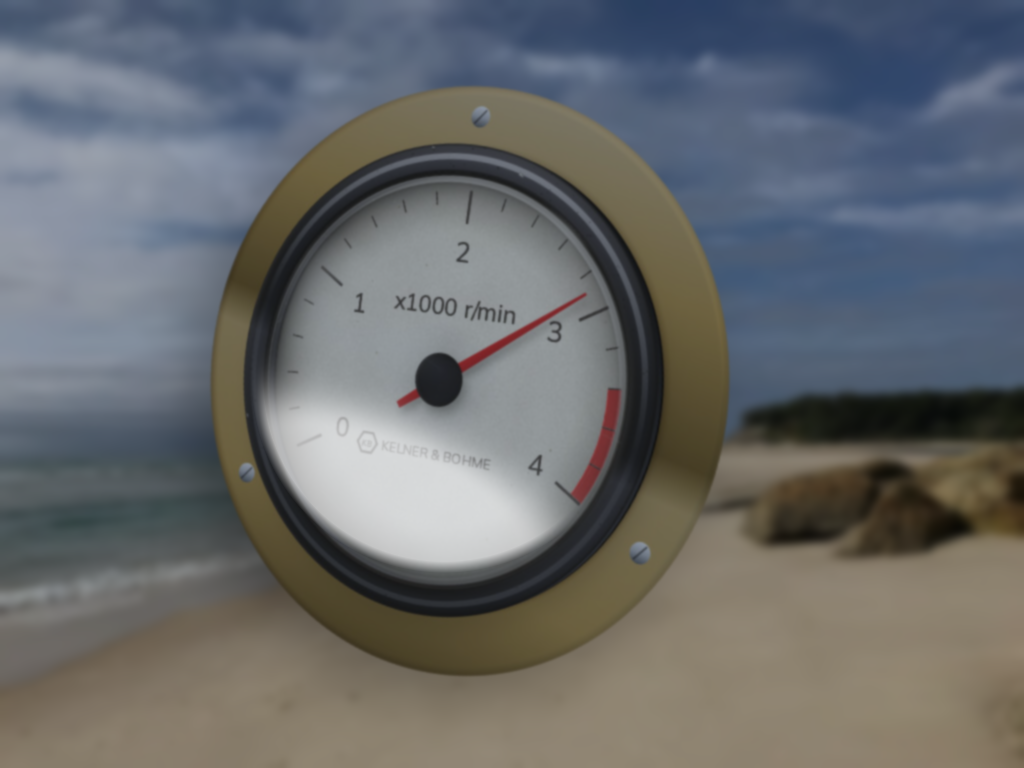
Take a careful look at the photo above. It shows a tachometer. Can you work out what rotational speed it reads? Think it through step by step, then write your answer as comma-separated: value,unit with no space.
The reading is 2900,rpm
